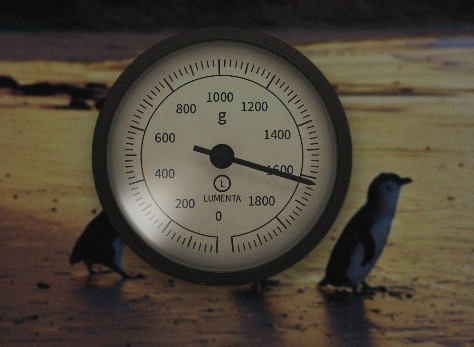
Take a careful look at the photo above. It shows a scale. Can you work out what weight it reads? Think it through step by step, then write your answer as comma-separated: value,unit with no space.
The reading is 1620,g
